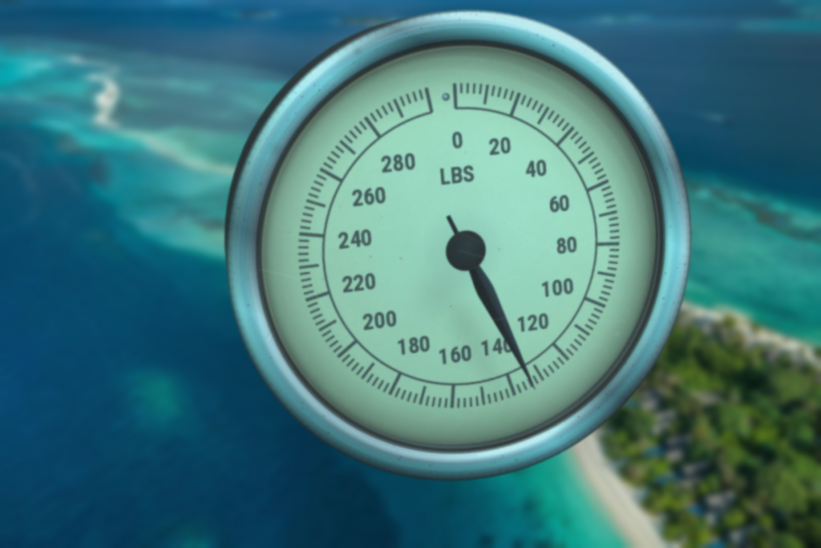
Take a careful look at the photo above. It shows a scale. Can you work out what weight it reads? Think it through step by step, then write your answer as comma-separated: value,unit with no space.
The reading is 134,lb
